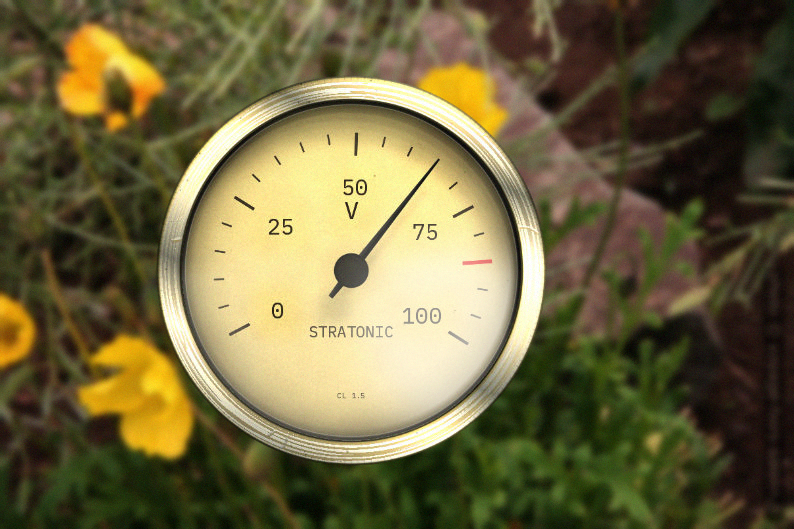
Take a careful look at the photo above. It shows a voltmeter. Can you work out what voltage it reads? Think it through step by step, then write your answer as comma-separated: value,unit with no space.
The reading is 65,V
